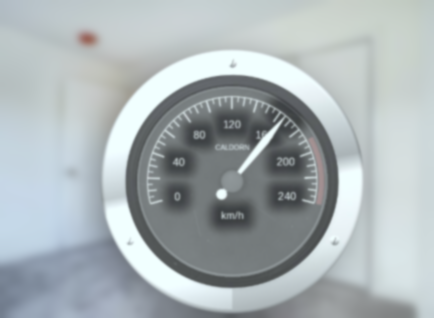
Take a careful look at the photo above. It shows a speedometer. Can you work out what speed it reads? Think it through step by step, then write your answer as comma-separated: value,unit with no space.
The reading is 165,km/h
